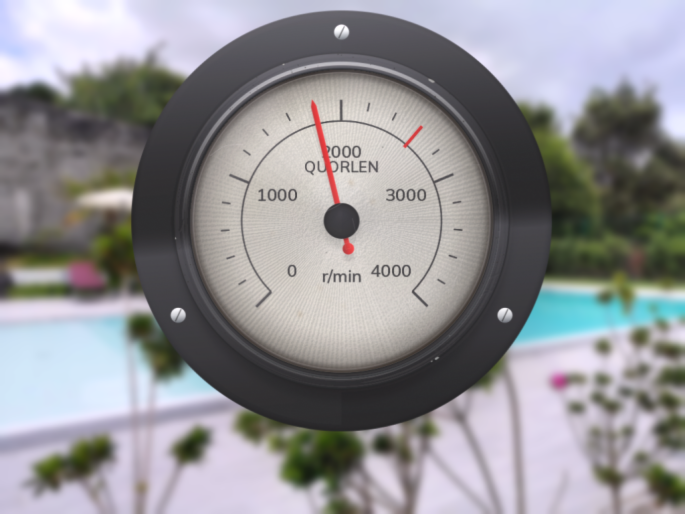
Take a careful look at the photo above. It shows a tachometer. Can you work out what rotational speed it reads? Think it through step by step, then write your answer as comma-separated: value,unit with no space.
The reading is 1800,rpm
